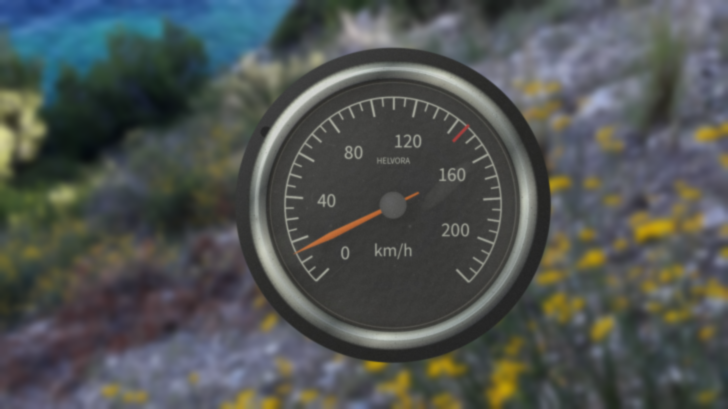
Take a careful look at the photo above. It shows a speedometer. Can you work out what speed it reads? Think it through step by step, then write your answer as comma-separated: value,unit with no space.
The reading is 15,km/h
